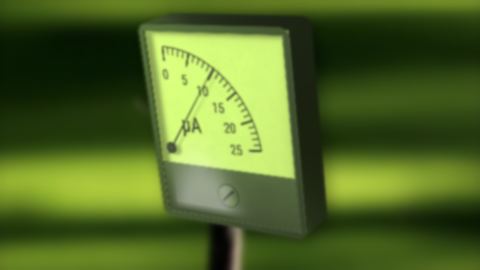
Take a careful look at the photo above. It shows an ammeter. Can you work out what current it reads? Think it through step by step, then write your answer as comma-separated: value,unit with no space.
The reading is 10,µA
